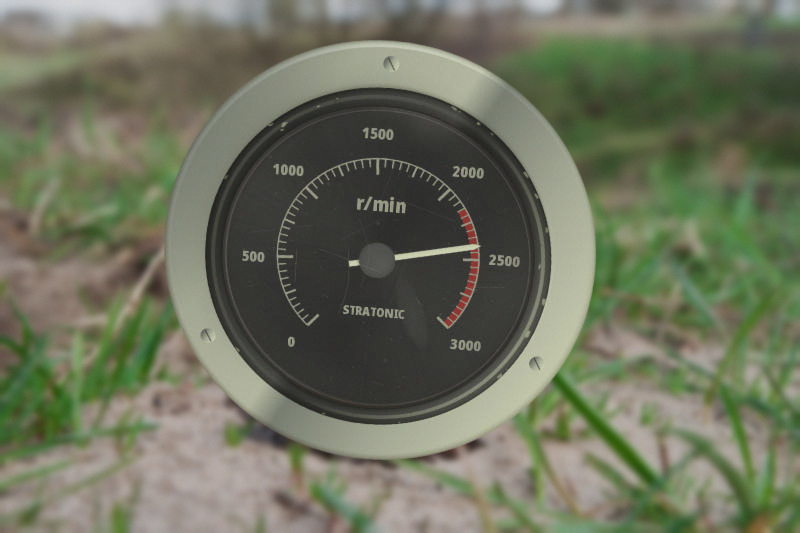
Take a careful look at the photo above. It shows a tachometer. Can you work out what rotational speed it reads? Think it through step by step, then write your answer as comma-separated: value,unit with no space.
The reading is 2400,rpm
